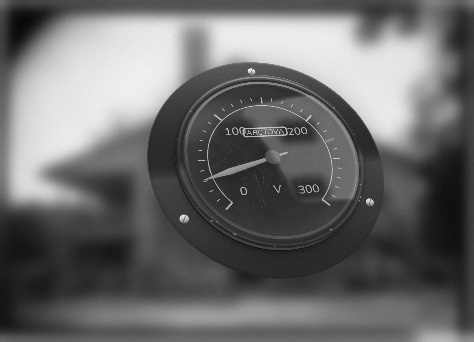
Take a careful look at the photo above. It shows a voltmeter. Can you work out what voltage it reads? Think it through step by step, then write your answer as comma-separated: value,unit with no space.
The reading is 30,V
